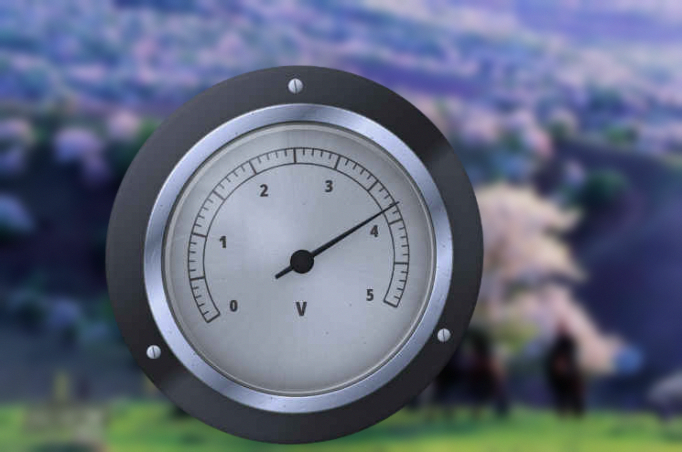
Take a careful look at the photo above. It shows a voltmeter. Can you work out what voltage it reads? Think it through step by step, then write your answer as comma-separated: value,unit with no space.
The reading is 3.8,V
